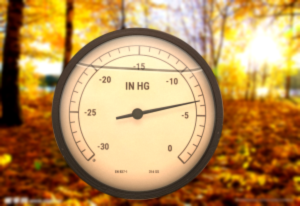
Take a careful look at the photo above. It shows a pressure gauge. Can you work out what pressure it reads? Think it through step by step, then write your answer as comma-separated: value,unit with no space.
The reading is -6.5,inHg
